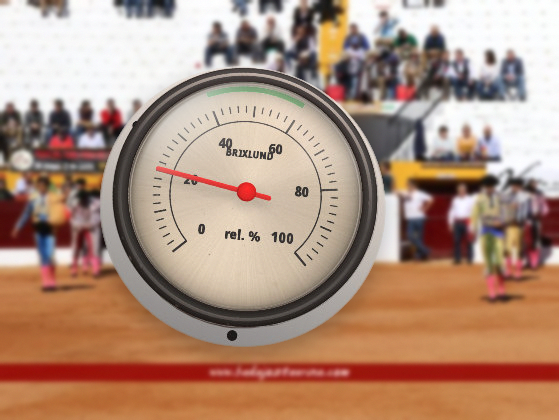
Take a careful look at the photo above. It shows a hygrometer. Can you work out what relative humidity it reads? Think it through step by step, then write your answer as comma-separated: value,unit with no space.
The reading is 20,%
